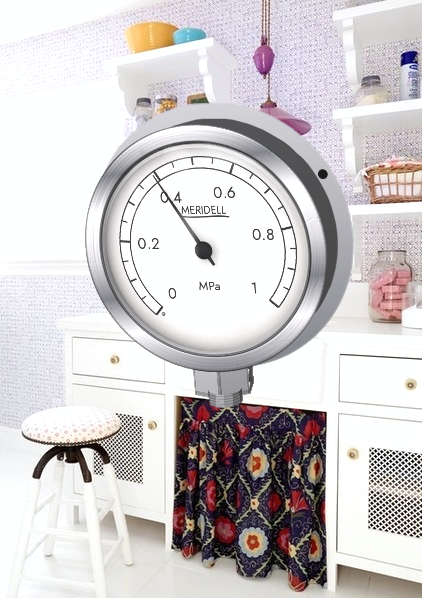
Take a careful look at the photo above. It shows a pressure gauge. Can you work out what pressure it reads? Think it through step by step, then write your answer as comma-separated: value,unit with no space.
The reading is 0.4,MPa
